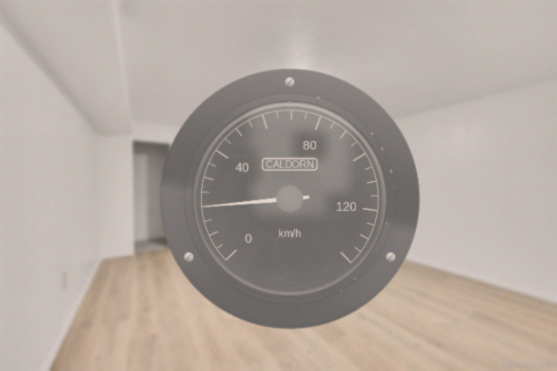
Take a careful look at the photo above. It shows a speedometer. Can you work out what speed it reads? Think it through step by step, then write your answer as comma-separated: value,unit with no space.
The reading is 20,km/h
